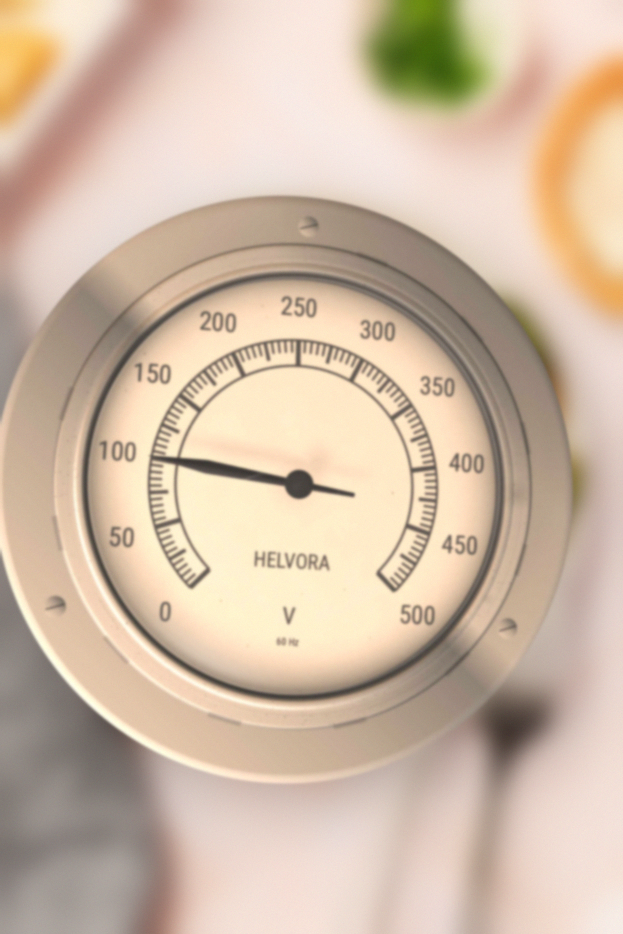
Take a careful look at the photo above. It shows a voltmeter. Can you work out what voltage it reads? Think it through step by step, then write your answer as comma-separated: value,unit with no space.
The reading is 100,V
